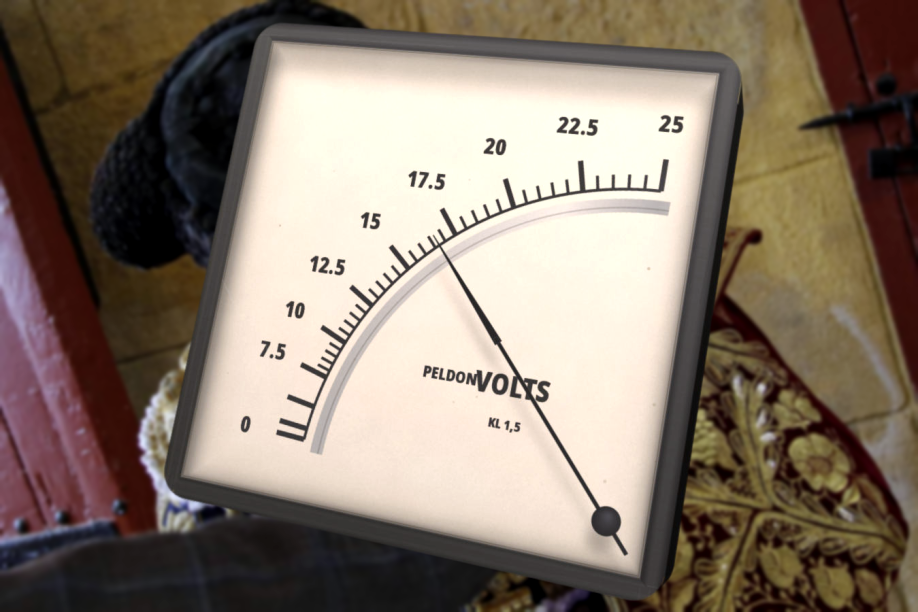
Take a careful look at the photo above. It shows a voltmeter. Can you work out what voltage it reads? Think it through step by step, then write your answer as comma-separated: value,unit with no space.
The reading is 16.75,V
